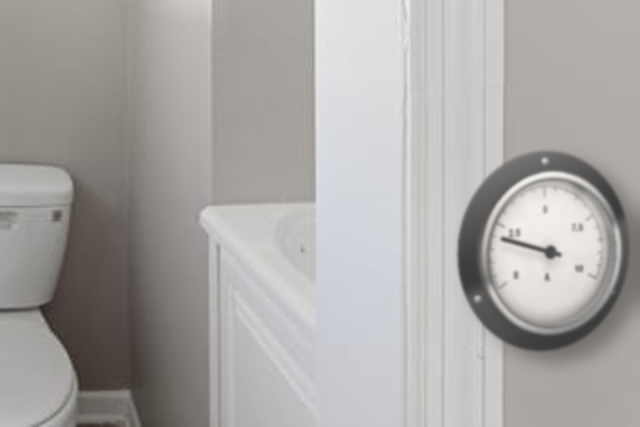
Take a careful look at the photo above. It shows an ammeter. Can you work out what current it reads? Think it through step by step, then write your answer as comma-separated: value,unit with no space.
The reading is 2,A
